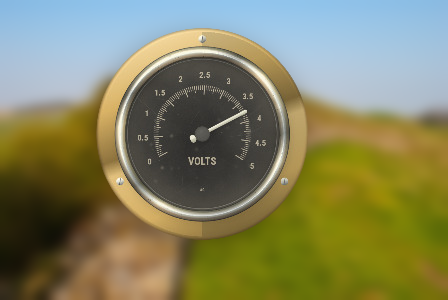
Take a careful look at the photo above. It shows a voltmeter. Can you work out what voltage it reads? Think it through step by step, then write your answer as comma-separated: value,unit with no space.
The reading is 3.75,V
